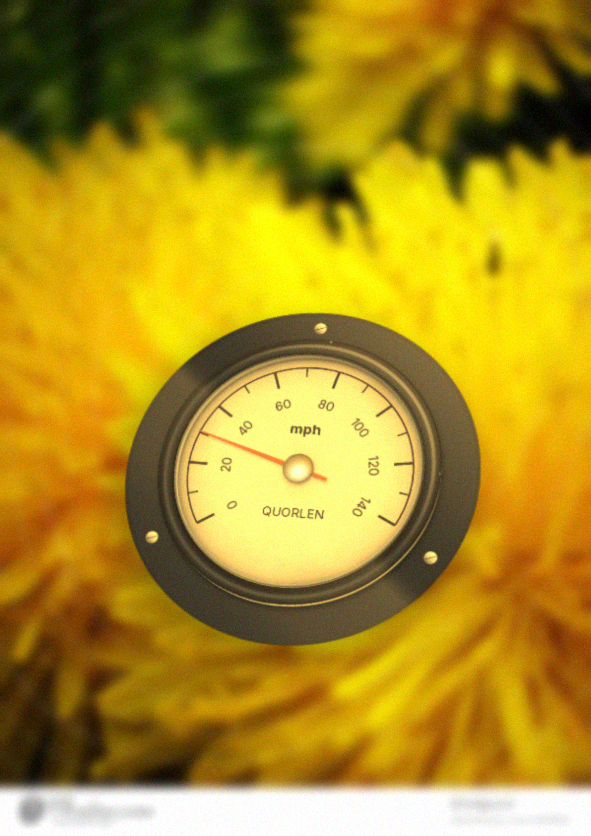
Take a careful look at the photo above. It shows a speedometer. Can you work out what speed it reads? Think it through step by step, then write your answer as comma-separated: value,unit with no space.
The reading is 30,mph
